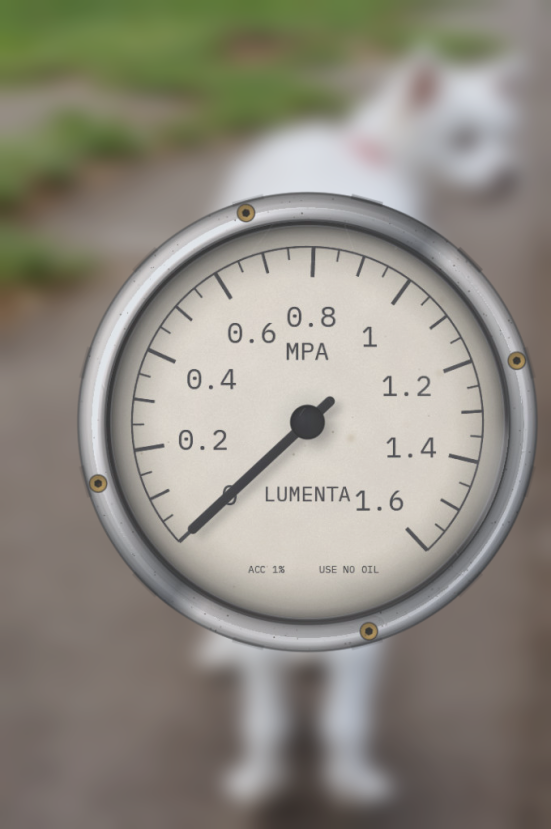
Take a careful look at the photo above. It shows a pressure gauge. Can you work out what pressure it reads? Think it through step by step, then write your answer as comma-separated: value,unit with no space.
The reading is 0,MPa
